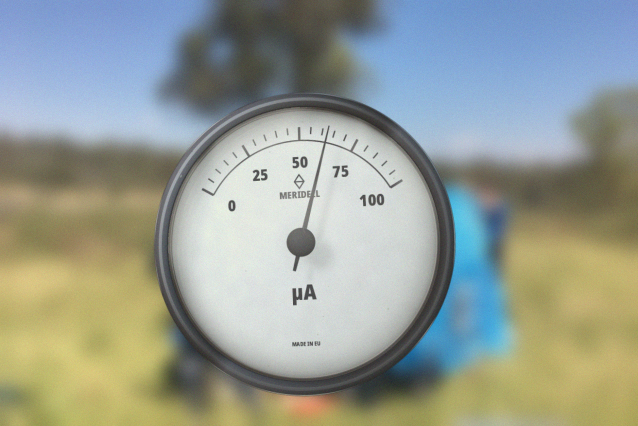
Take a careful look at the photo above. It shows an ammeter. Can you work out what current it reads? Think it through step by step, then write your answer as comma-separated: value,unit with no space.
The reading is 62.5,µA
